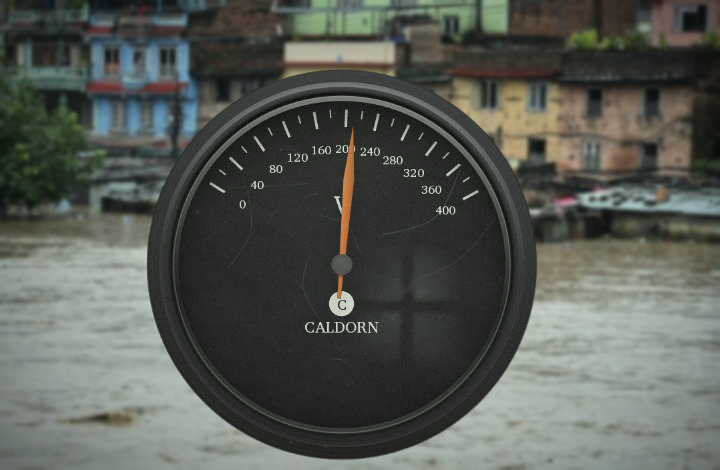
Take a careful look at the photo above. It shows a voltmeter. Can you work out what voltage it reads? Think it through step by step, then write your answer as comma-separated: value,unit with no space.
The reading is 210,V
